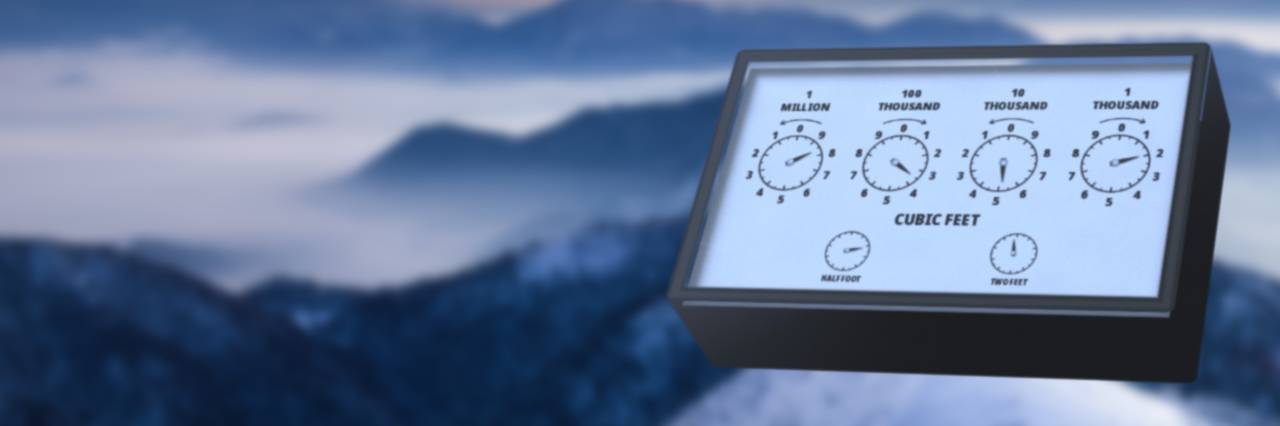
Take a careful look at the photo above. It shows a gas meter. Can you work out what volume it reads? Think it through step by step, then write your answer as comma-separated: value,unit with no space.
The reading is 835200,ft³
